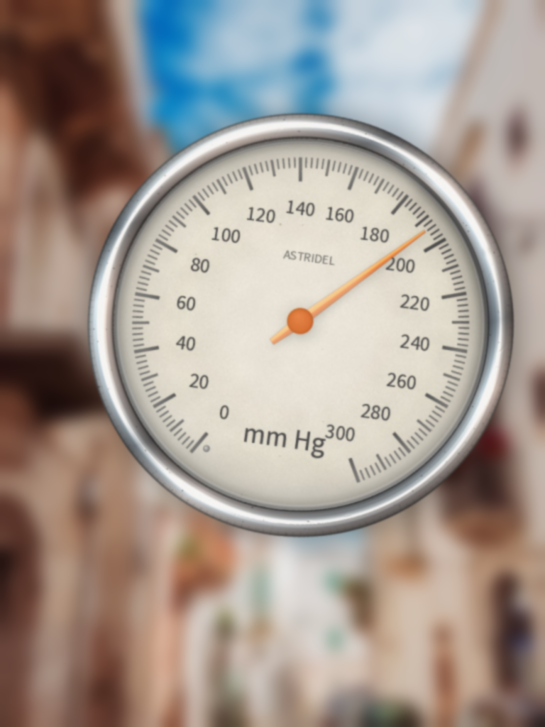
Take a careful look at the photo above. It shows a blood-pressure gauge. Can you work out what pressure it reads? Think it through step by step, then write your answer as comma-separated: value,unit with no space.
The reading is 194,mmHg
